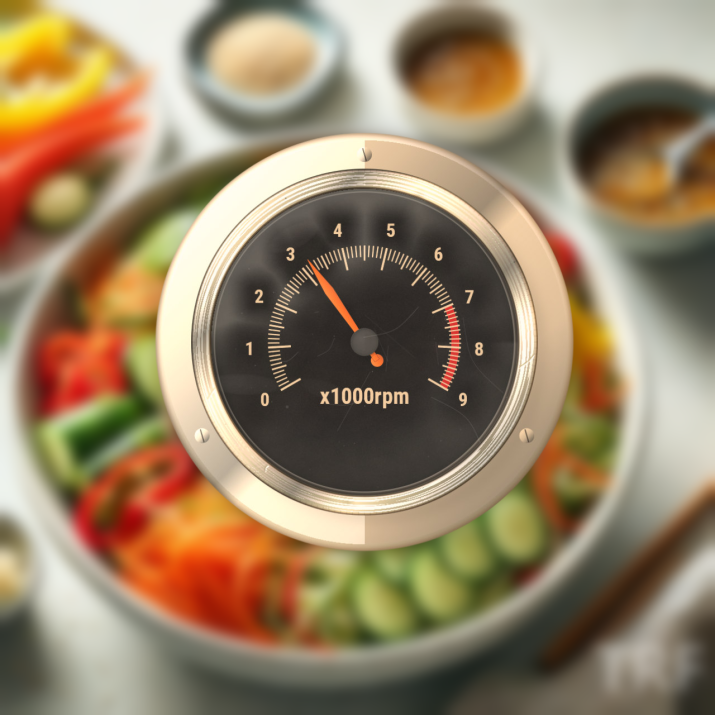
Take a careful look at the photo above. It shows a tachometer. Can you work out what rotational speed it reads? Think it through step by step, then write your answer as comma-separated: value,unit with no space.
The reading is 3200,rpm
